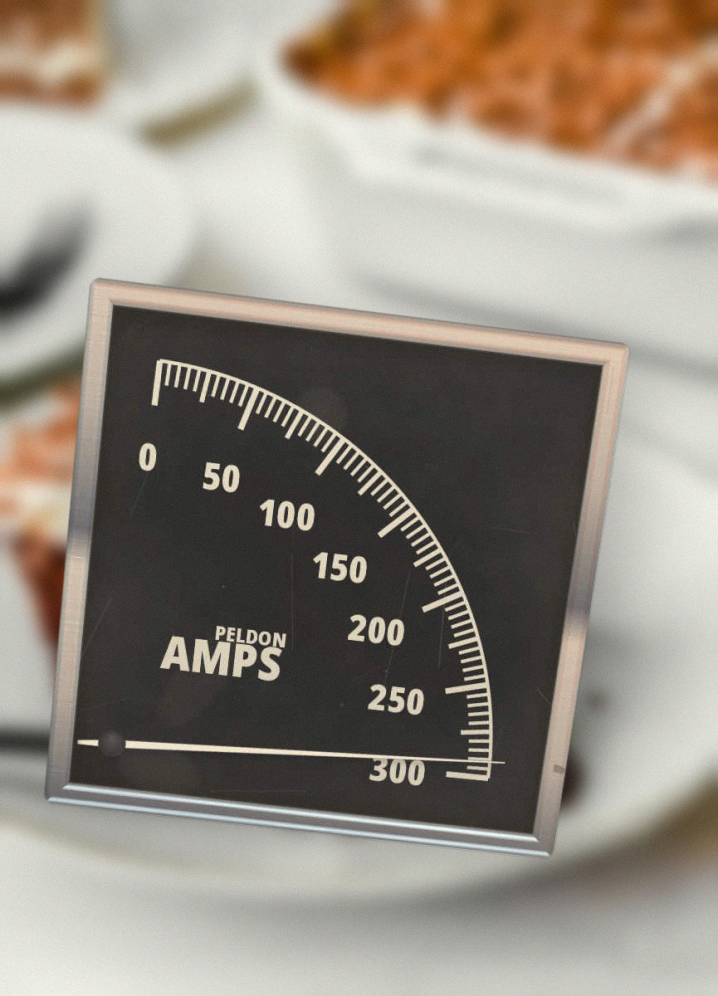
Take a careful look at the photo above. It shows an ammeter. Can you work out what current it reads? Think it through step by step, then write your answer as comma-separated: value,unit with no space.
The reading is 290,A
